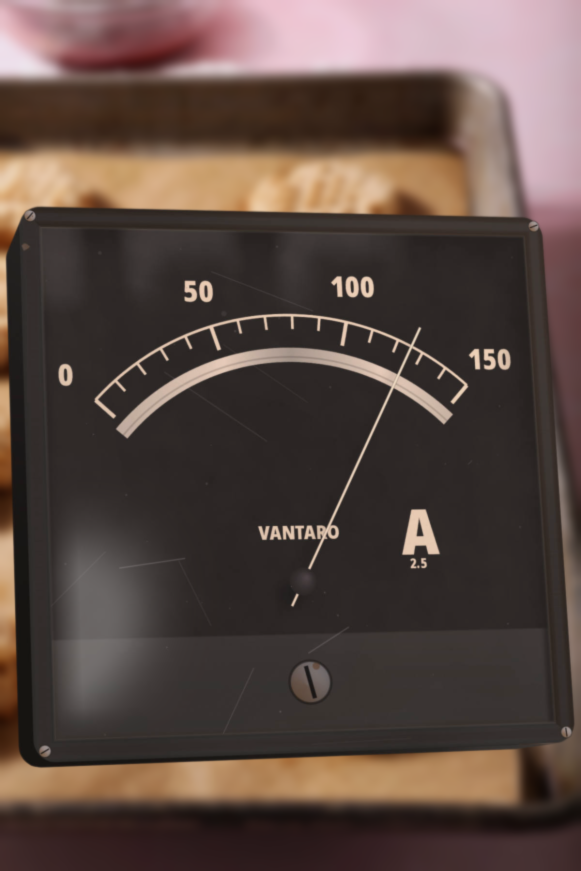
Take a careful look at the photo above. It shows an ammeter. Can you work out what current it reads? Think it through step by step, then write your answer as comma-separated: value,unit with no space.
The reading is 125,A
